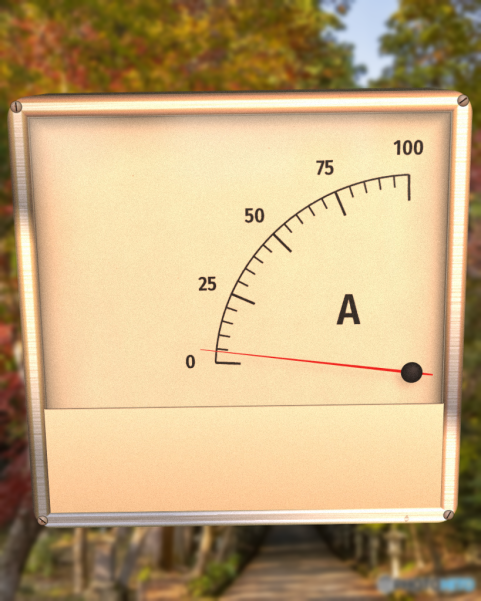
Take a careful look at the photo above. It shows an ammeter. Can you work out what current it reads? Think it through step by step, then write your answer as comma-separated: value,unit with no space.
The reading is 5,A
